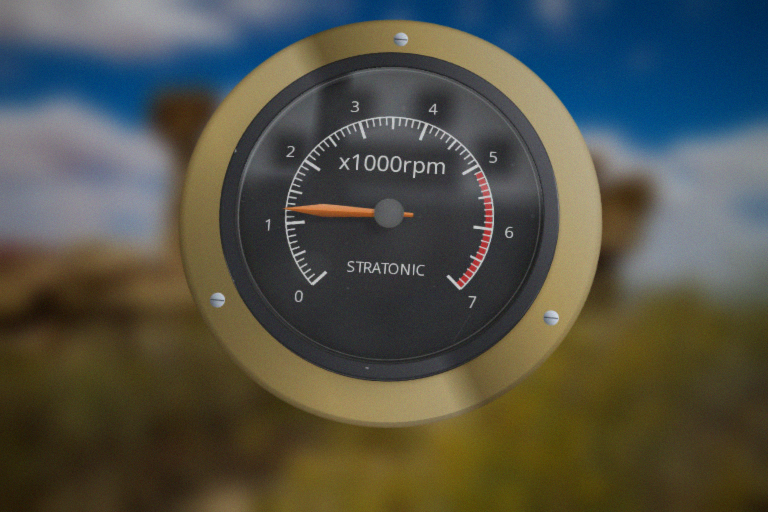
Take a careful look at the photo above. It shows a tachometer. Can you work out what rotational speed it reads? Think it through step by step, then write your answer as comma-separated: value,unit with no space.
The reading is 1200,rpm
